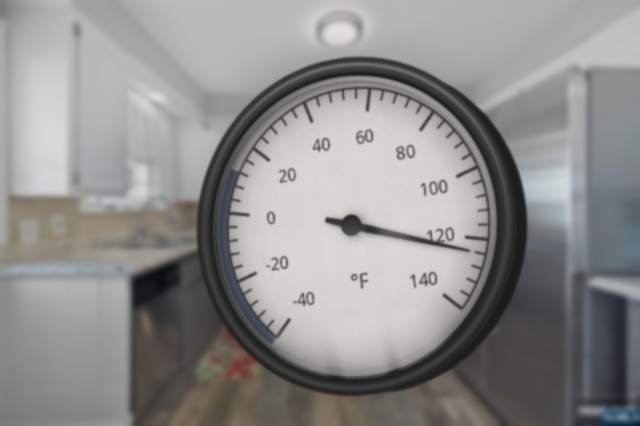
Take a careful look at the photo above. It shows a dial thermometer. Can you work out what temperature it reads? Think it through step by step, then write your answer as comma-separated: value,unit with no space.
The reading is 124,°F
